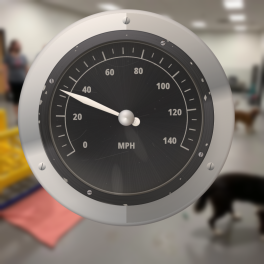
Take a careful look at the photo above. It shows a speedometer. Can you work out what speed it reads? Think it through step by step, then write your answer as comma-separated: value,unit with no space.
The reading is 32.5,mph
